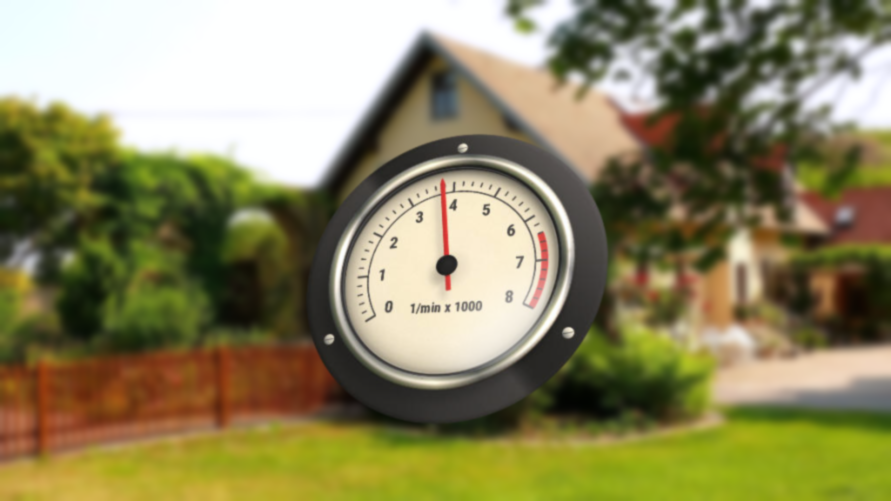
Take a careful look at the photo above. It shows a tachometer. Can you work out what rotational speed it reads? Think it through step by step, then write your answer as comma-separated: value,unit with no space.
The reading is 3800,rpm
